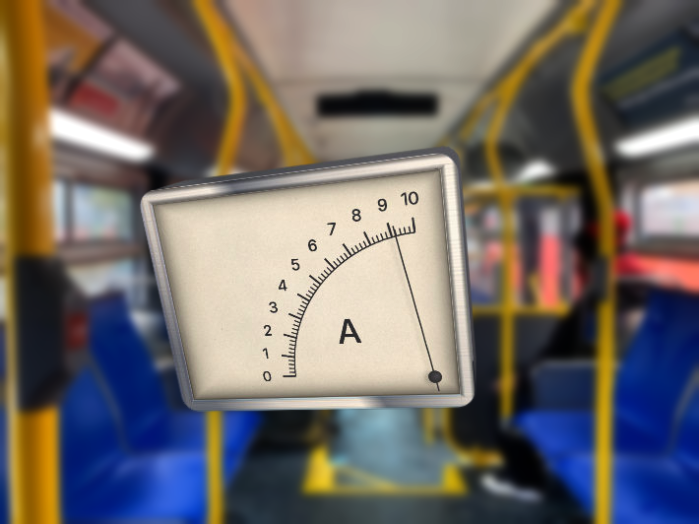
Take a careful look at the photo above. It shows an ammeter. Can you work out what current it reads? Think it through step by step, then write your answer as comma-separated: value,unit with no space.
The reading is 9.2,A
